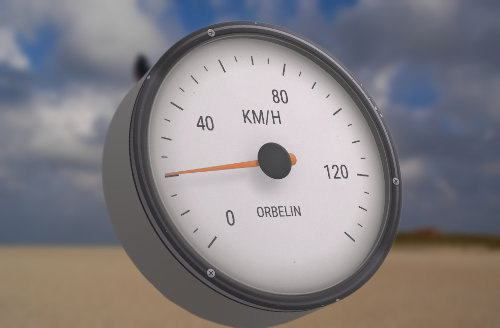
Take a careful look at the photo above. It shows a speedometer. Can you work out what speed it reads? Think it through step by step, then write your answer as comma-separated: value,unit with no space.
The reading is 20,km/h
